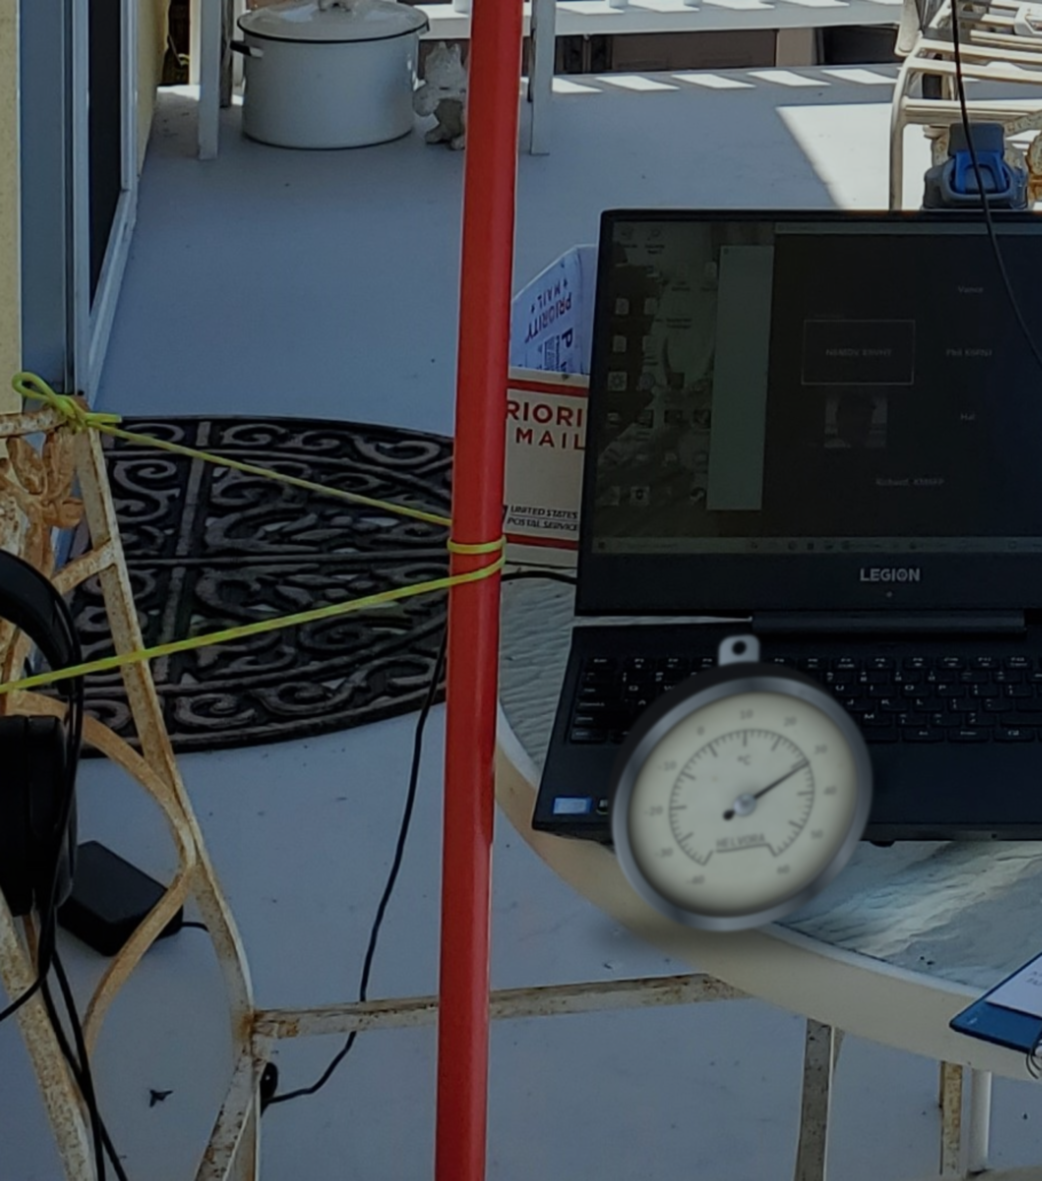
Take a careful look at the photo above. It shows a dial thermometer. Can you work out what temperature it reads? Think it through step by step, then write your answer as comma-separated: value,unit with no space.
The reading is 30,°C
